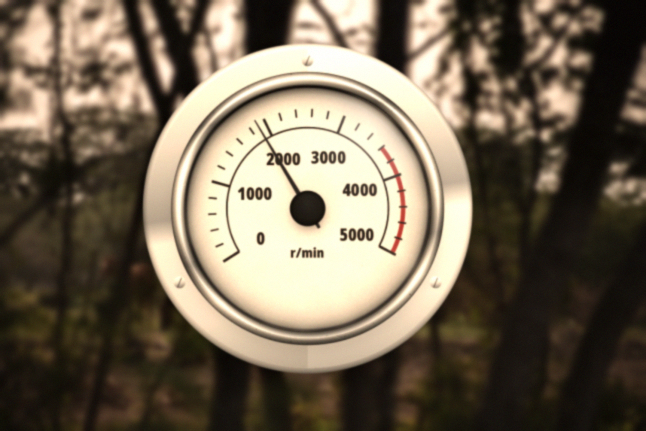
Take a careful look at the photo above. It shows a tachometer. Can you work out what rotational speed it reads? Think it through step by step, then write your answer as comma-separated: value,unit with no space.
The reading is 1900,rpm
